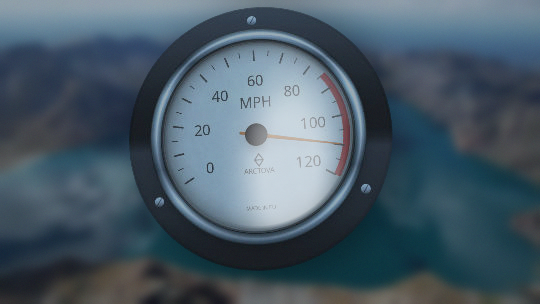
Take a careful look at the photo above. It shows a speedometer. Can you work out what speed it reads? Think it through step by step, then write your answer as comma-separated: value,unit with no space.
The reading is 110,mph
